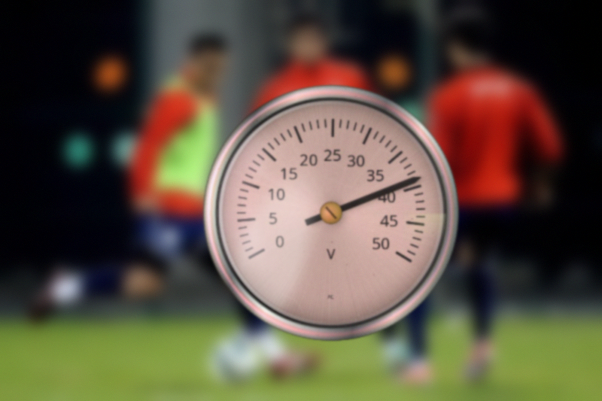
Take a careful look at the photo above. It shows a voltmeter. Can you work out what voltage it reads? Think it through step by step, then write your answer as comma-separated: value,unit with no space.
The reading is 39,V
